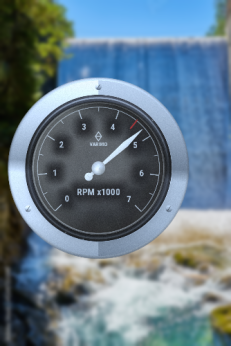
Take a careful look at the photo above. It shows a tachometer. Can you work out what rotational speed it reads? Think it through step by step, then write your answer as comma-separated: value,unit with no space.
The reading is 4750,rpm
